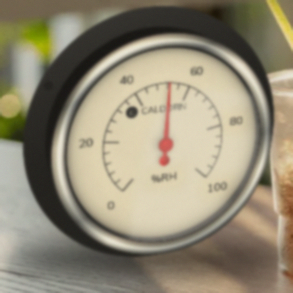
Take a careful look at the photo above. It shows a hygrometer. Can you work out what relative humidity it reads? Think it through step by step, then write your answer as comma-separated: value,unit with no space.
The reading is 52,%
